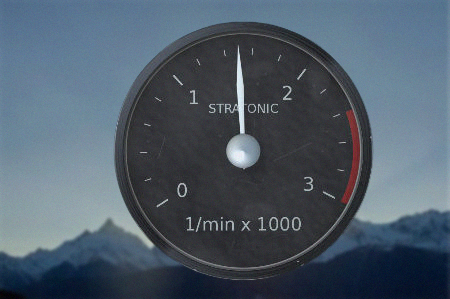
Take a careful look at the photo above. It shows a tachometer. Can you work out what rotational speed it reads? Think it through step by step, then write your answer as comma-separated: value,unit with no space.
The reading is 1500,rpm
